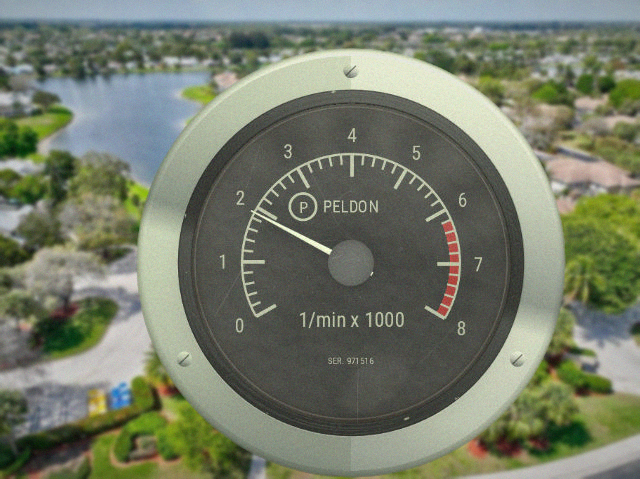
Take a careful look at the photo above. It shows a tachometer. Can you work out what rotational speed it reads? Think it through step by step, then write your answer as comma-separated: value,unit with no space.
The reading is 1900,rpm
